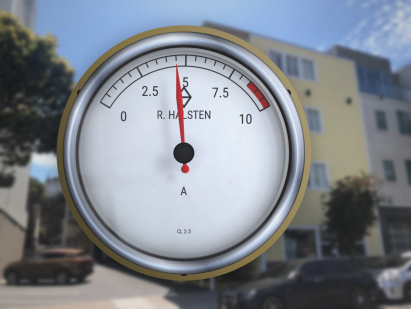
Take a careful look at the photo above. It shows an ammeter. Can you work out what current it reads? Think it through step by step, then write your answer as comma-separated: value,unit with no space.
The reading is 4.5,A
